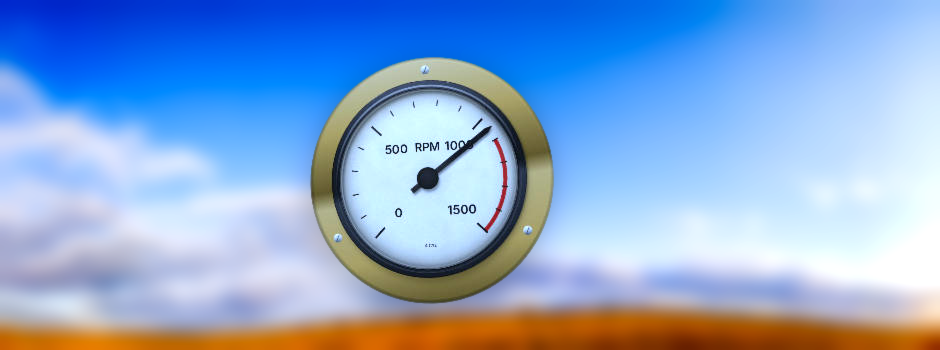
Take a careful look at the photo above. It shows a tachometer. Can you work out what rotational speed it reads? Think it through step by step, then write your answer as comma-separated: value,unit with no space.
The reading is 1050,rpm
